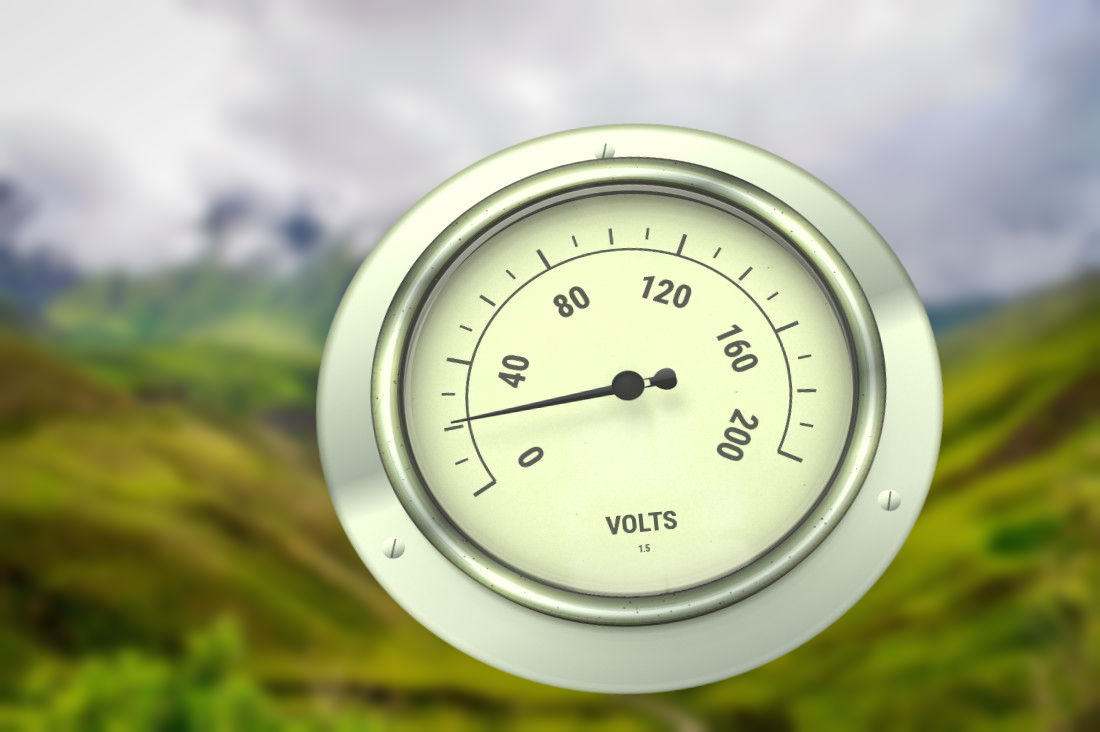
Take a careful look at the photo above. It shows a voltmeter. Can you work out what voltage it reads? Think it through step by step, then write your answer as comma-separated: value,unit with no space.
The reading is 20,V
